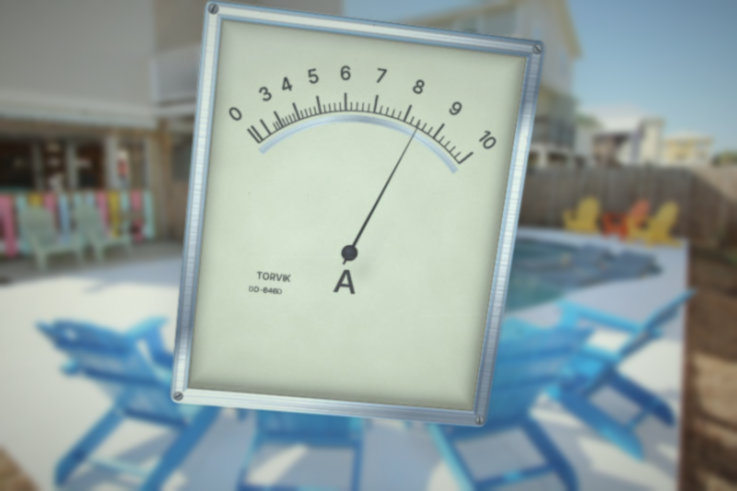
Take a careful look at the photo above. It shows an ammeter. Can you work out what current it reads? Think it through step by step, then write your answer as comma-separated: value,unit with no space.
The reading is 8.4,A
